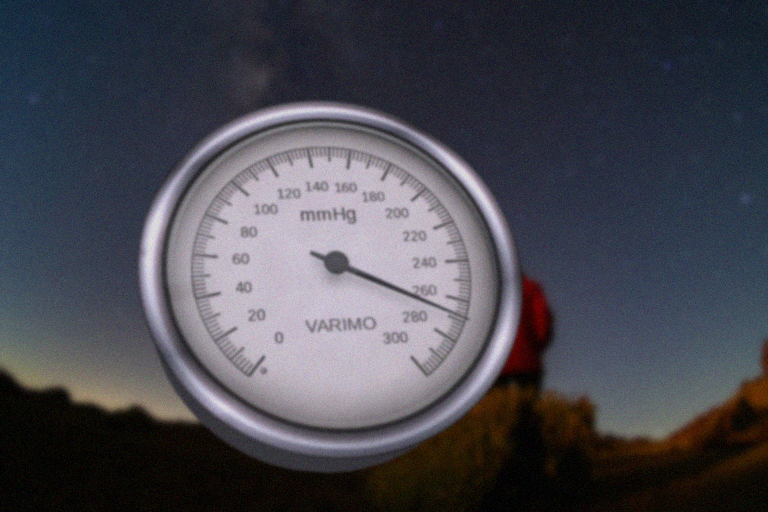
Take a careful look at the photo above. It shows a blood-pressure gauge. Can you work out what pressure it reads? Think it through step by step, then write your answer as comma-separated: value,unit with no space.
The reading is 270,mmHg
